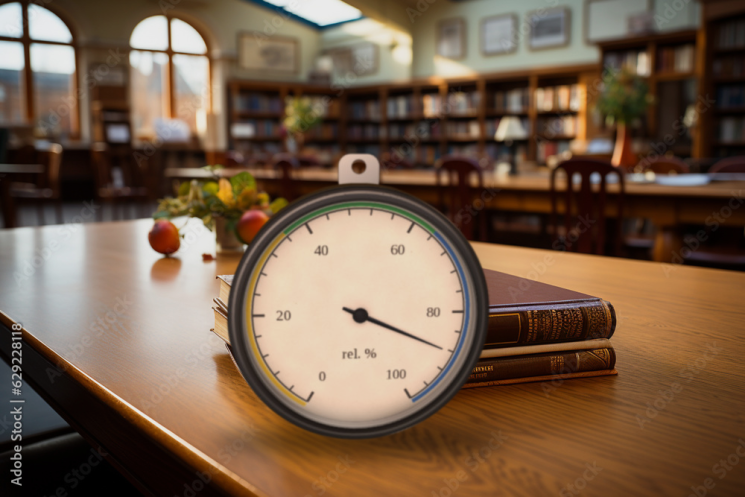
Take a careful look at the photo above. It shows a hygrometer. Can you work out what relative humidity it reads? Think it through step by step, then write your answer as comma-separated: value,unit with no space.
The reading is 88,%
